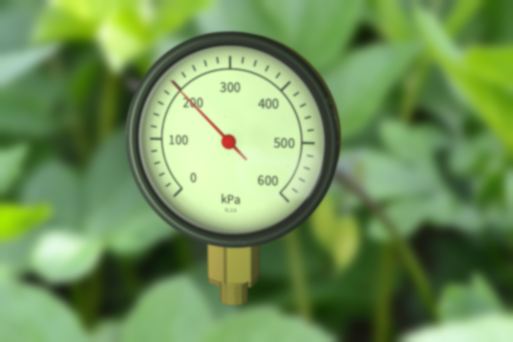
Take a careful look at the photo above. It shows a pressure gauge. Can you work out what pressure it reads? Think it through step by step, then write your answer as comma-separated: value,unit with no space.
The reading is 200,kPa
